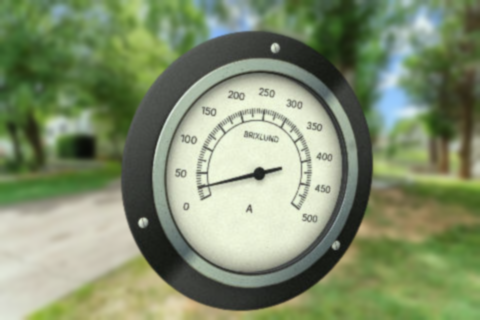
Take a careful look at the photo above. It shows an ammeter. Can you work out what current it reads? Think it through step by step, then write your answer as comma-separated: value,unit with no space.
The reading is 25,A
